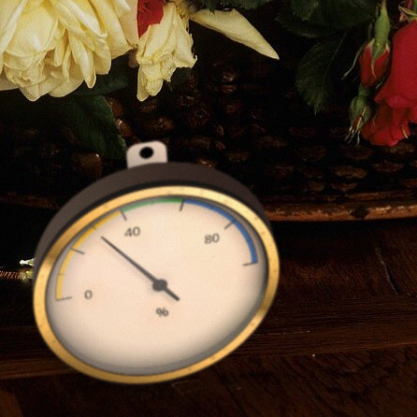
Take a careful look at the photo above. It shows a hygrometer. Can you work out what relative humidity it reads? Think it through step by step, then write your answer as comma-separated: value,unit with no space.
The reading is 30,%
